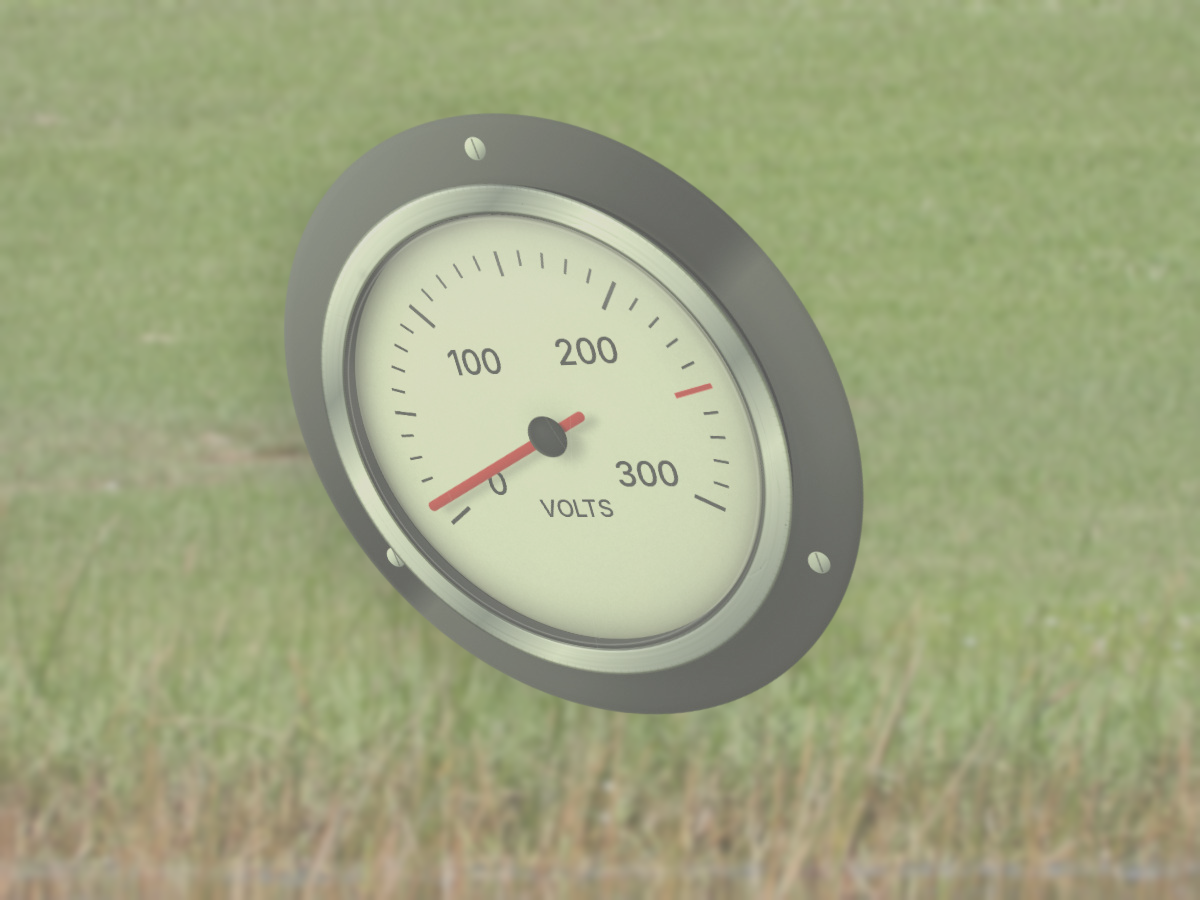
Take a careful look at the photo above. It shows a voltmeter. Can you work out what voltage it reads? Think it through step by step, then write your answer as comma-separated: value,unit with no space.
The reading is 10,V
